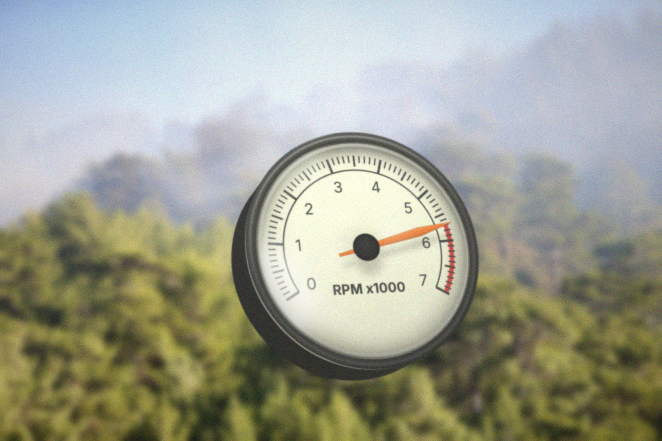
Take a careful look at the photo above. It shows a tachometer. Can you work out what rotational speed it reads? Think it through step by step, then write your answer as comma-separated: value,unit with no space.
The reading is 5700,rpm
